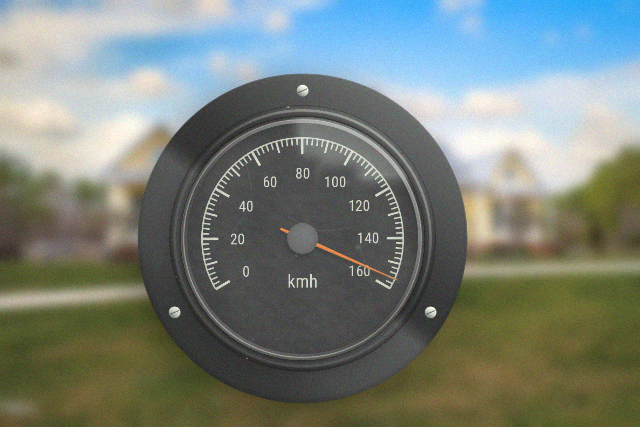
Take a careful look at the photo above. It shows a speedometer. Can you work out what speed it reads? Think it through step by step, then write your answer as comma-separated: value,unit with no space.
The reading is 156,km/h
